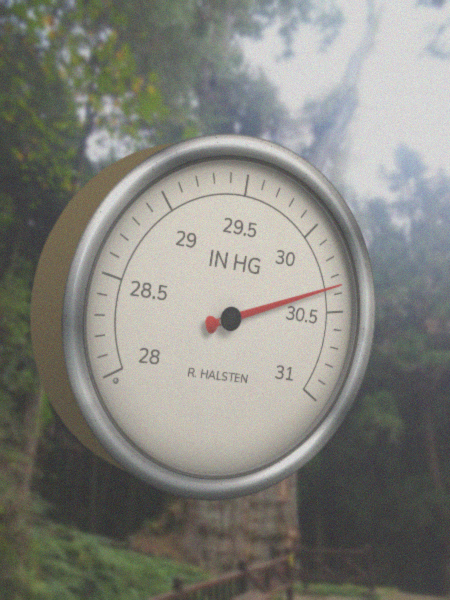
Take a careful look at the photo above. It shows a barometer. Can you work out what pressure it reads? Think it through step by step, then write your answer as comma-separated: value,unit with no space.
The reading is 30.35,inHg
